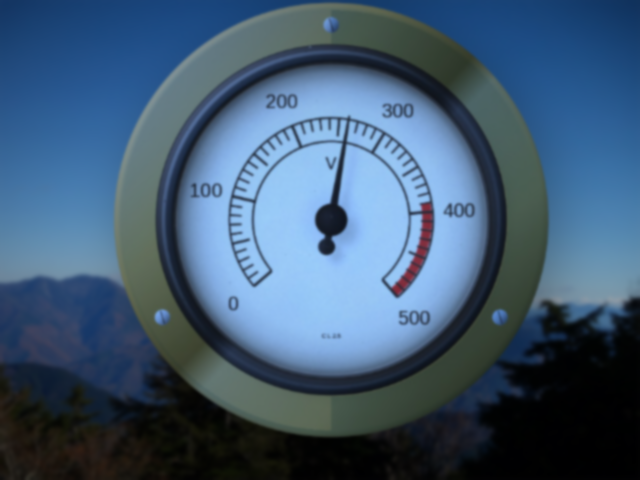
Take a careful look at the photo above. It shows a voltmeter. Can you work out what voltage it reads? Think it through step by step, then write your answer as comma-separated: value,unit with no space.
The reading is 260,V
